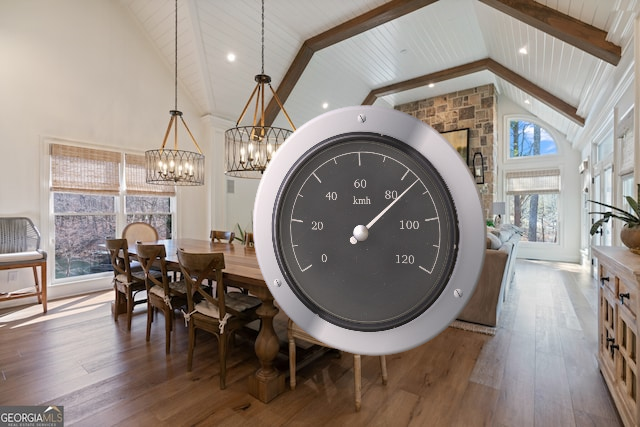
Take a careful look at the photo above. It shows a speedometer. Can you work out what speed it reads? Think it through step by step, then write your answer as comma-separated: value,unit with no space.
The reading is 85,km/h
